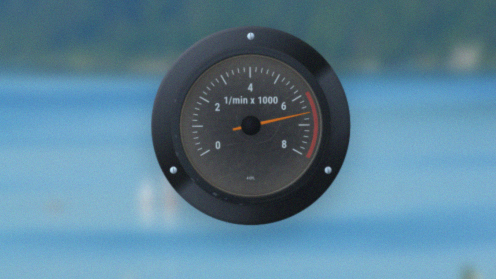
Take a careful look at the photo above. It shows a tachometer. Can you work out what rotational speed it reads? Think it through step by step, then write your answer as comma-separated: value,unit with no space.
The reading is 6600,rpm
